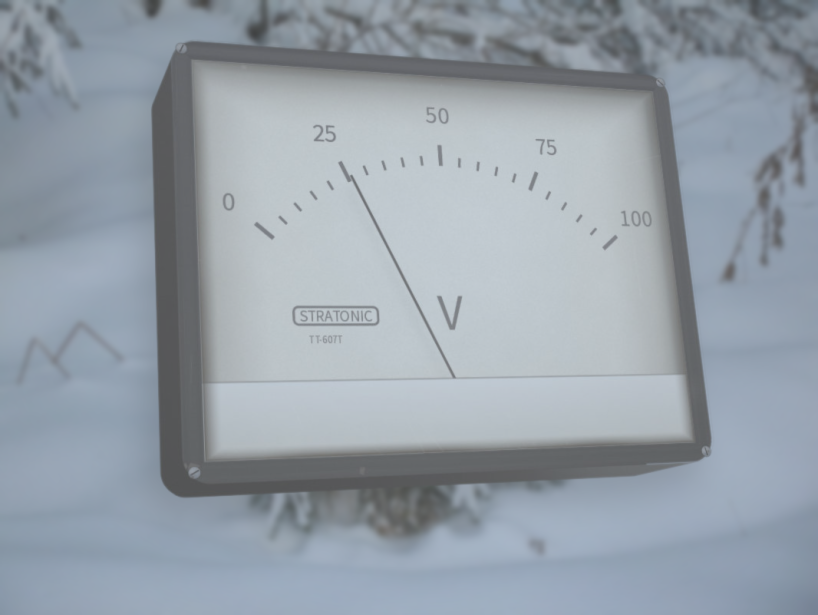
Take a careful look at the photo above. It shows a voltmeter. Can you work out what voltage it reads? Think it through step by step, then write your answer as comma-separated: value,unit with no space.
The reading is 25,V
